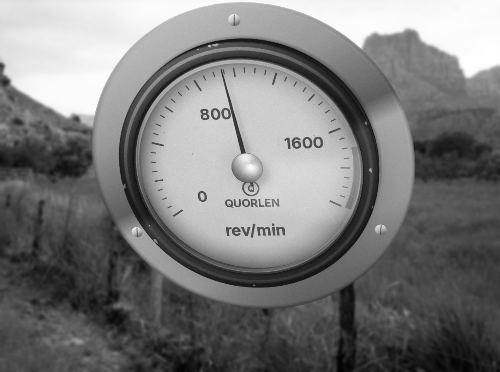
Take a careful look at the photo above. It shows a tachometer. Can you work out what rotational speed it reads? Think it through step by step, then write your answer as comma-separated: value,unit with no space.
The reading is 950,rpm
